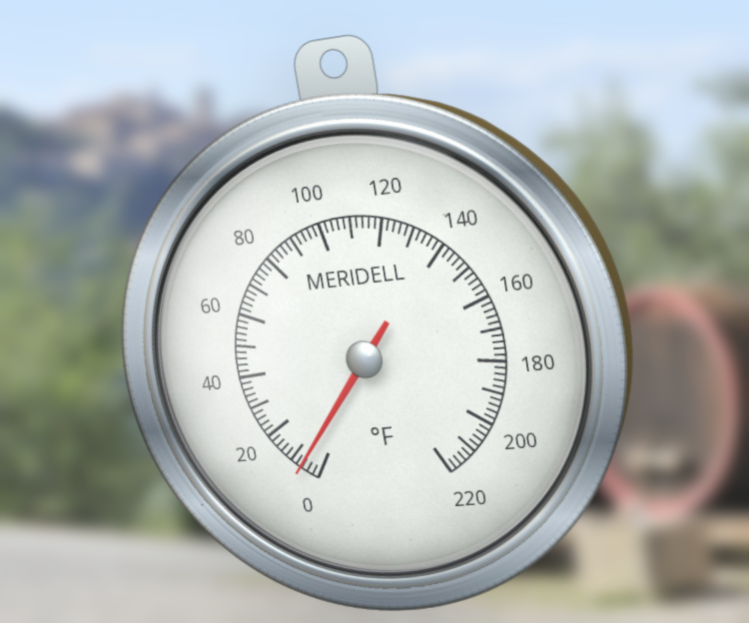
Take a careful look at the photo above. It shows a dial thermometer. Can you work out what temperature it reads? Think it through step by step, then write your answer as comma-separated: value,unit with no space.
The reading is 6,°F
